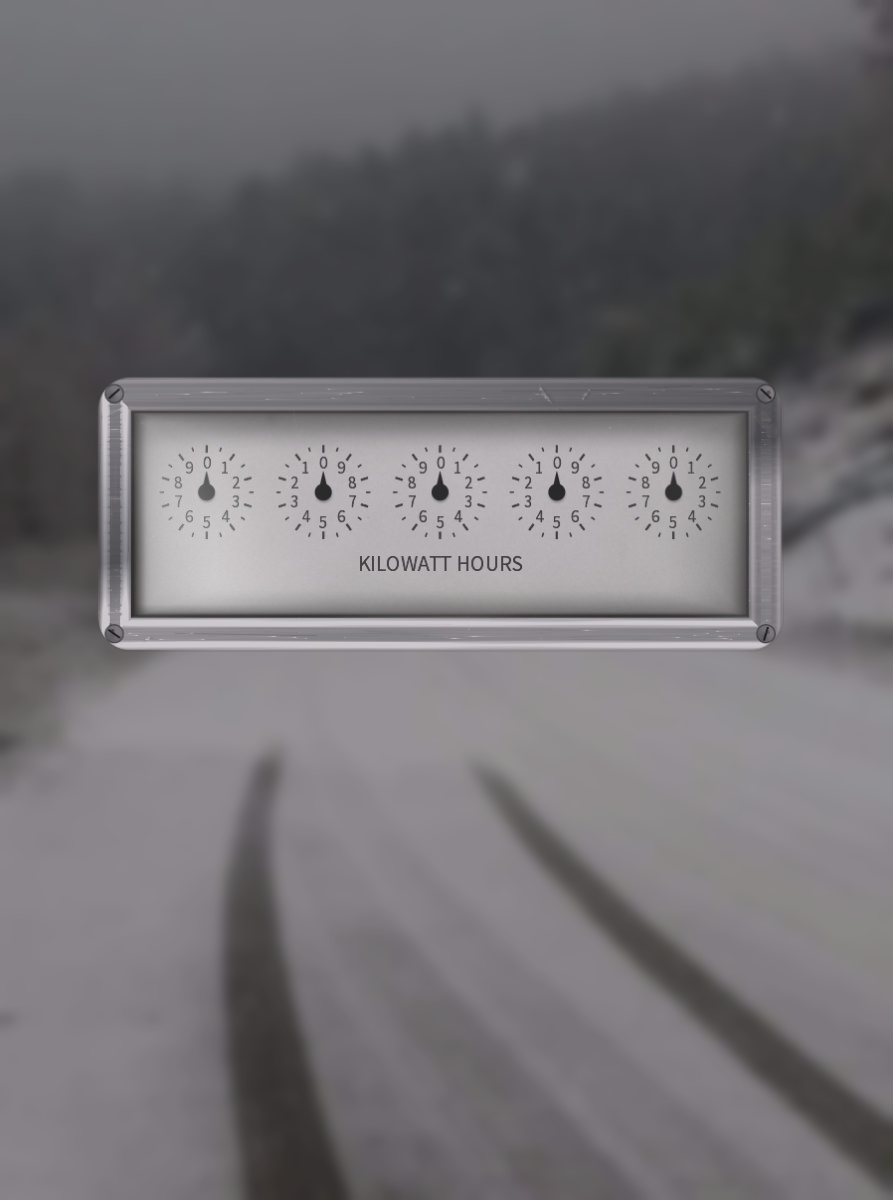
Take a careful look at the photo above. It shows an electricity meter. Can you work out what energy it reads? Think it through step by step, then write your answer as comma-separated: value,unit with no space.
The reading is 0,kWh
